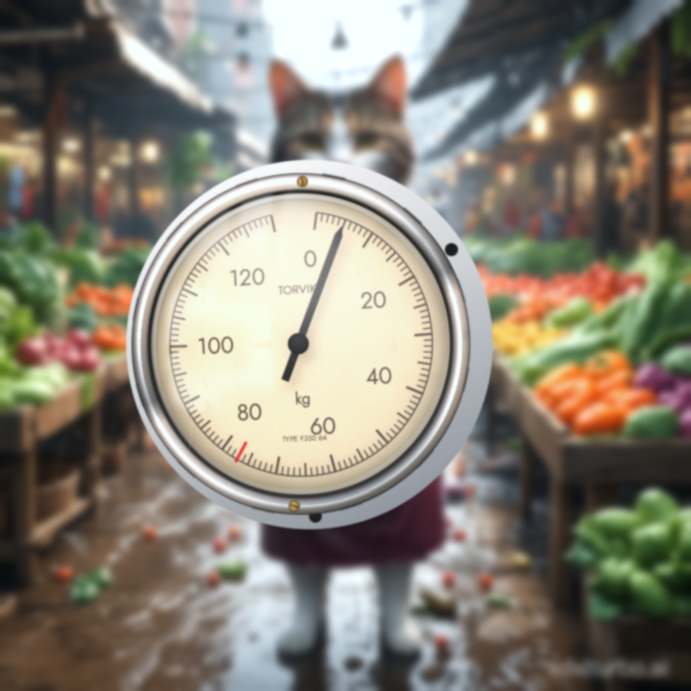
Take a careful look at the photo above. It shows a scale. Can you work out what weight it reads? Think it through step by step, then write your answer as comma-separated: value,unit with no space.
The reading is 5,kg
